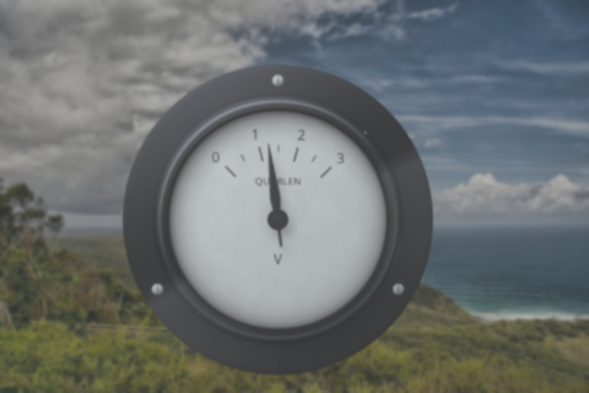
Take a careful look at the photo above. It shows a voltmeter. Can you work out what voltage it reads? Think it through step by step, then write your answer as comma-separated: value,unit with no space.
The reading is 1.25,V
